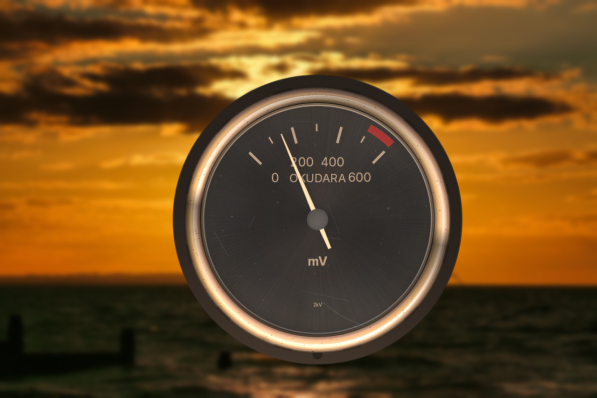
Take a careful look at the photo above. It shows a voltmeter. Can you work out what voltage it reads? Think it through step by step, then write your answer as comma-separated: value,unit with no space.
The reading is 150,mV
